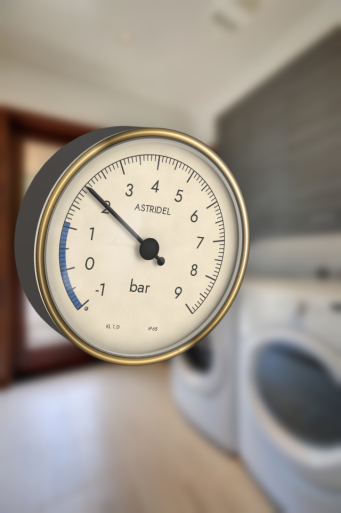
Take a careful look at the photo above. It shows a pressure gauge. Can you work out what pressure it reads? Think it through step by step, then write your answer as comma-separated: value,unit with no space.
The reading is 2,bar
